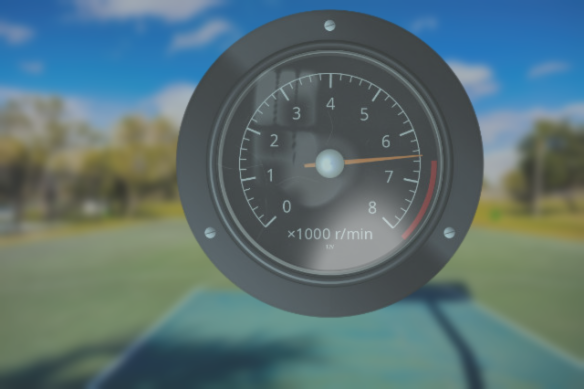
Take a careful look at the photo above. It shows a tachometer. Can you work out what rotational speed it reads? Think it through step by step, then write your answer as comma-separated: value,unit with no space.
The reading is 6500,rpm
